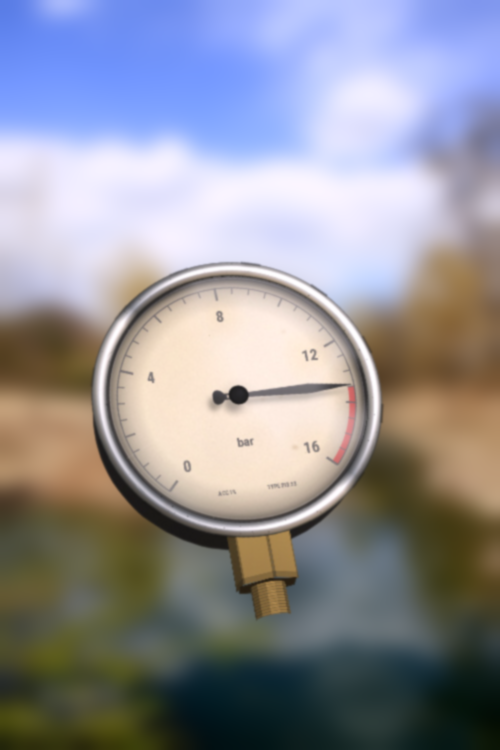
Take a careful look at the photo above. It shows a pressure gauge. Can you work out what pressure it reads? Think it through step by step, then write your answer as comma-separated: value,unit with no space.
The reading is 13.5,bar
